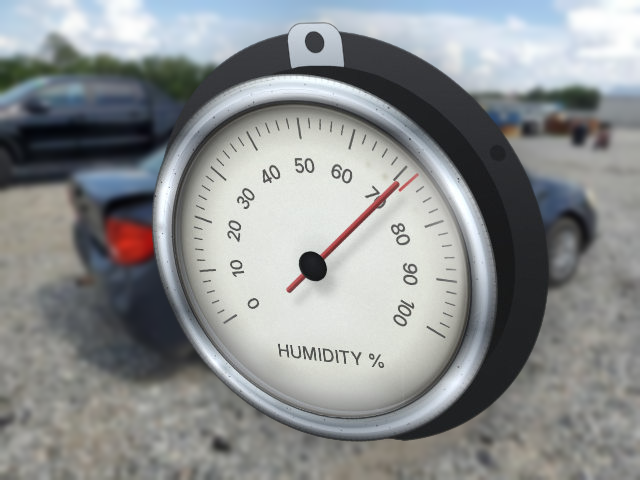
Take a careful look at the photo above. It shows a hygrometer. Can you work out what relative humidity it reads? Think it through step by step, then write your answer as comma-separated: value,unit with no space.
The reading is 71,%
